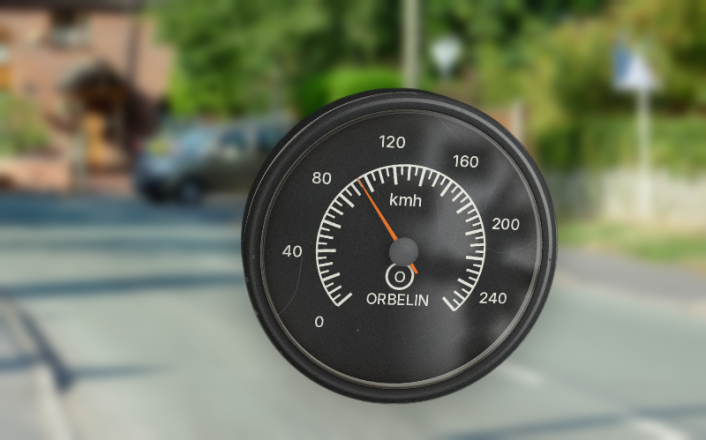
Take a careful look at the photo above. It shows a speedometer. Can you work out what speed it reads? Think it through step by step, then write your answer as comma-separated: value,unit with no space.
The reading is 95,km/h
